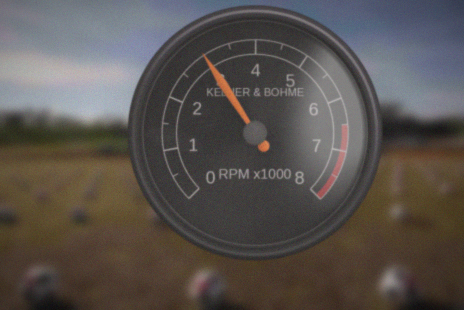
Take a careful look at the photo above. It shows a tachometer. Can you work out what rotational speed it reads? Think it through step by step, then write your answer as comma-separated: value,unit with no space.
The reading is 3000,rpm
